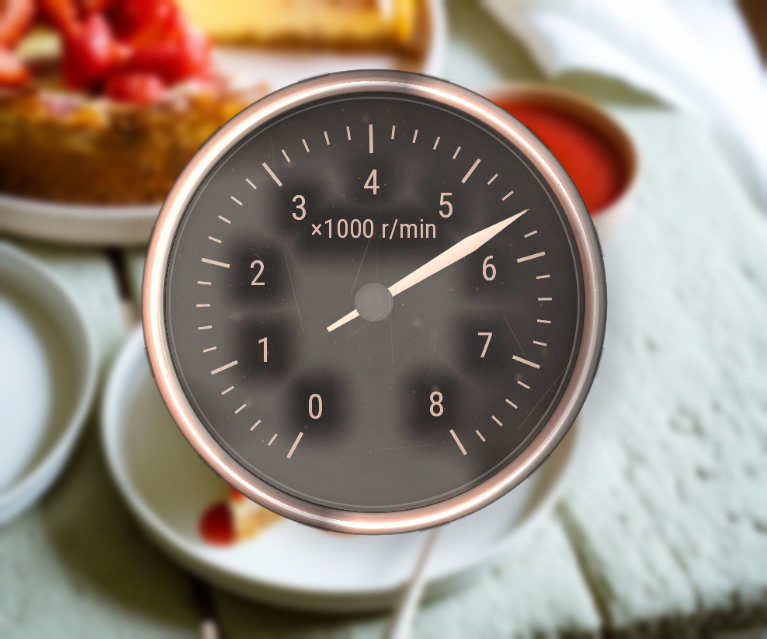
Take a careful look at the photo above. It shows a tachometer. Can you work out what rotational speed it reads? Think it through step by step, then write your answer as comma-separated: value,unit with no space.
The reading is 5600,rpm
